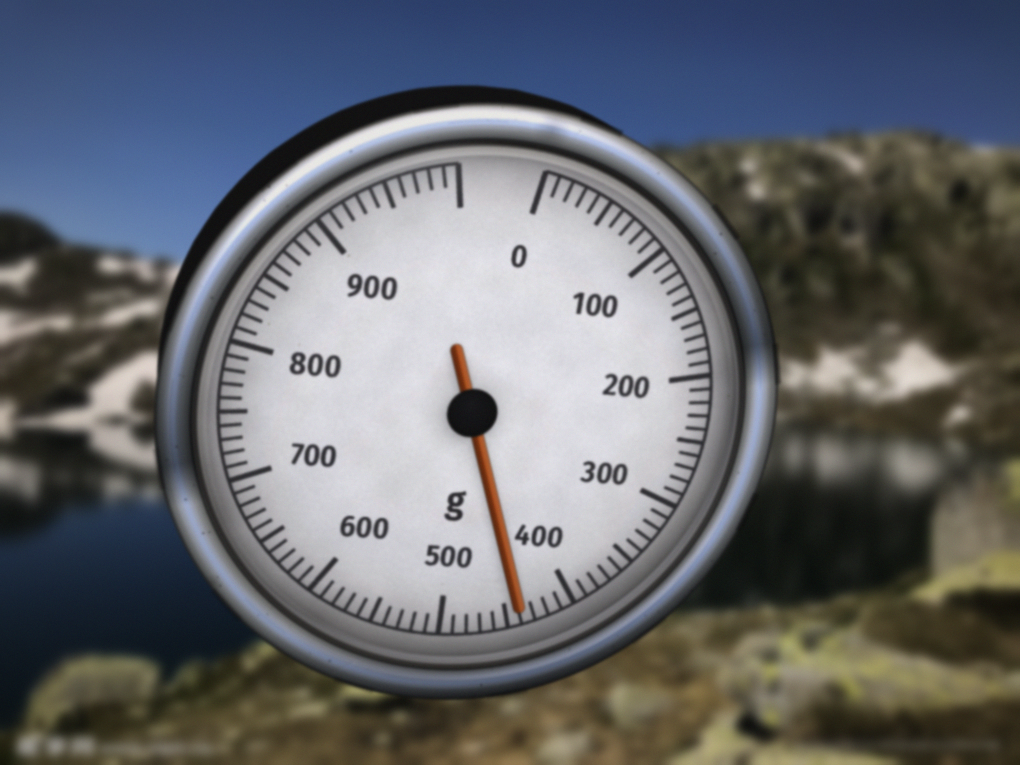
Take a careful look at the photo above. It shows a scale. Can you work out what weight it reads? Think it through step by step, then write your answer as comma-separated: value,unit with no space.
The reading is 440,g
